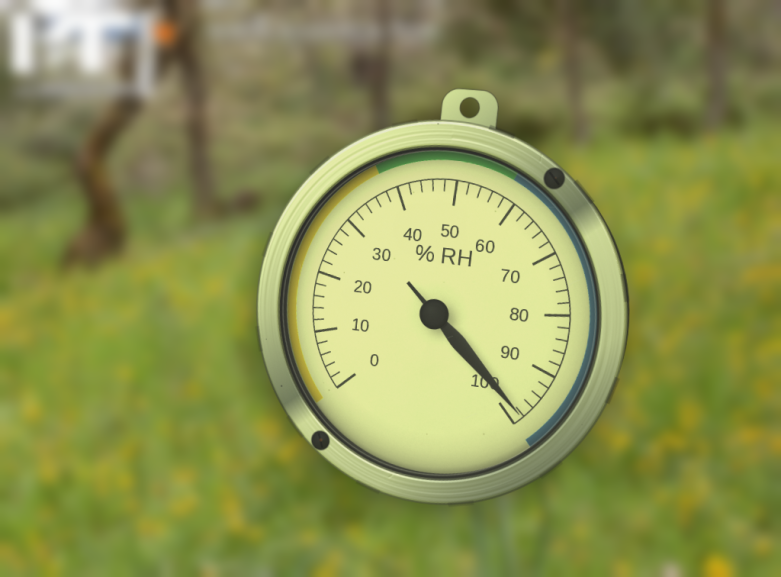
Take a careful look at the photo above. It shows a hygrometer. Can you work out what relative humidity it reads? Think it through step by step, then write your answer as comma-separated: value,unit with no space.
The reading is 98,%
